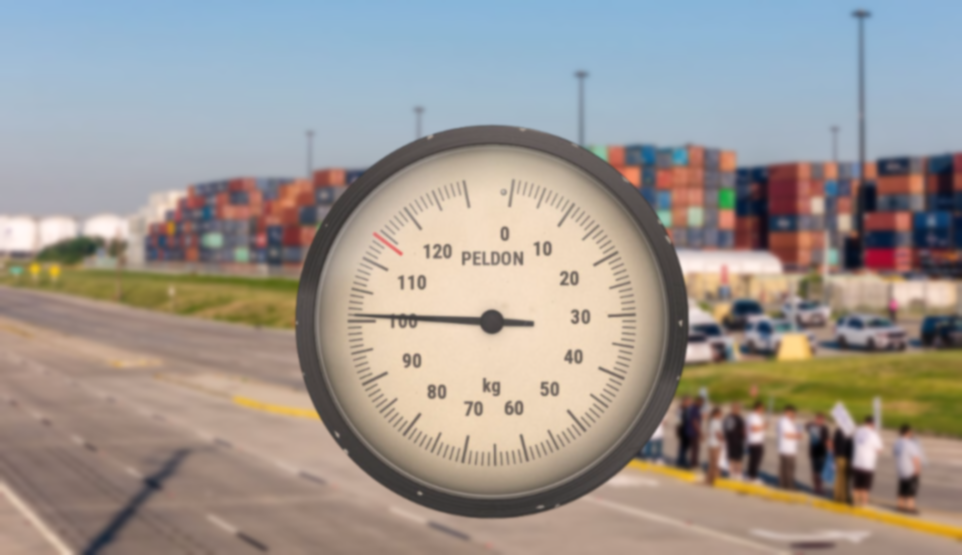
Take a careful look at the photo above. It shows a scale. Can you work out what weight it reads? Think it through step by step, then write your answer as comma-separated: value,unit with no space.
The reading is 101,kg
